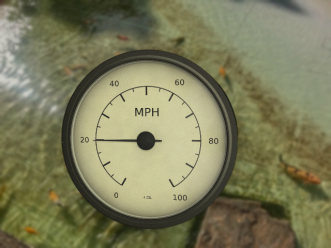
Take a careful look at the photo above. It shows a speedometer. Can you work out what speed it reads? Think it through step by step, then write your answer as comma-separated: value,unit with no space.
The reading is 20,mph
